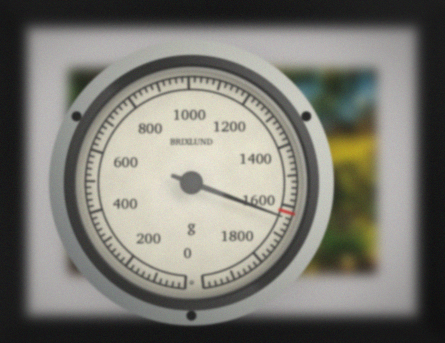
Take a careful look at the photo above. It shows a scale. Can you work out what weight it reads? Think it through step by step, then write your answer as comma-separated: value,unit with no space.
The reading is 1640,g
